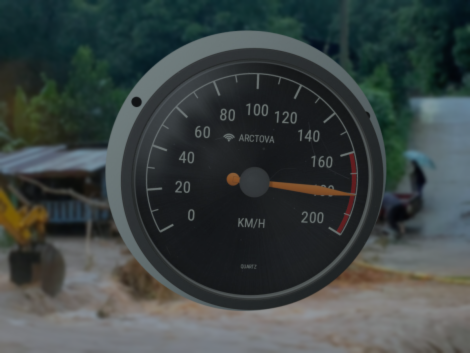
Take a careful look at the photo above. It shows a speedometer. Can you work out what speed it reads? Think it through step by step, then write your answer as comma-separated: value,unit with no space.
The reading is 180,km/h
